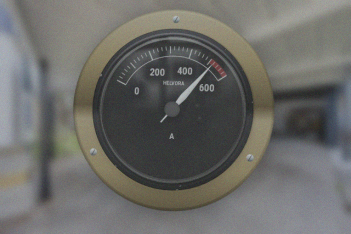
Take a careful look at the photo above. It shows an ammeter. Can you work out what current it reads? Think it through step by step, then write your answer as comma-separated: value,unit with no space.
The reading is 520,A
